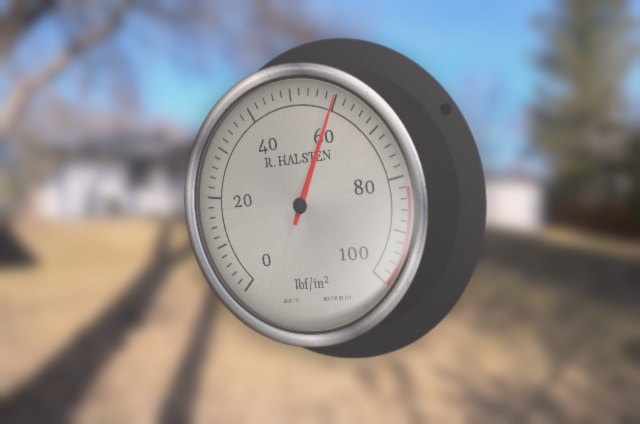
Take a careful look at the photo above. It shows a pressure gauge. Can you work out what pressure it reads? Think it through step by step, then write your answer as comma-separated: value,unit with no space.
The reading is 60,psi
